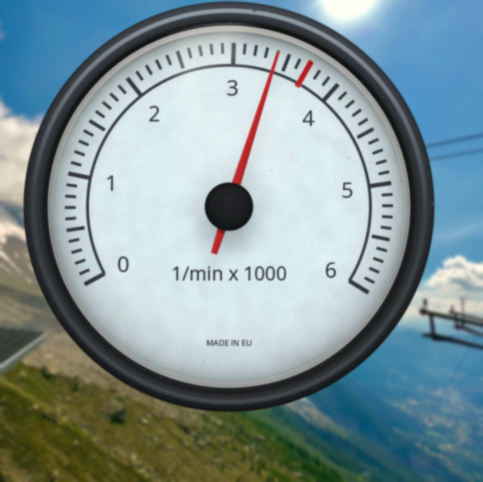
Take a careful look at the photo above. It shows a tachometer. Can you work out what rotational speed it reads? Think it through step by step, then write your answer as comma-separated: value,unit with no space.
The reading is 3400,rpm
